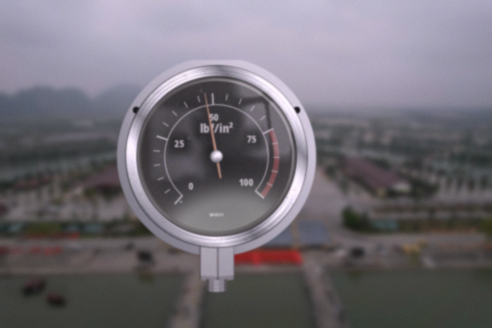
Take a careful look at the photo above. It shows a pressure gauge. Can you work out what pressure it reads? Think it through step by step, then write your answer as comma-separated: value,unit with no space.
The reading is 47.5,psi
